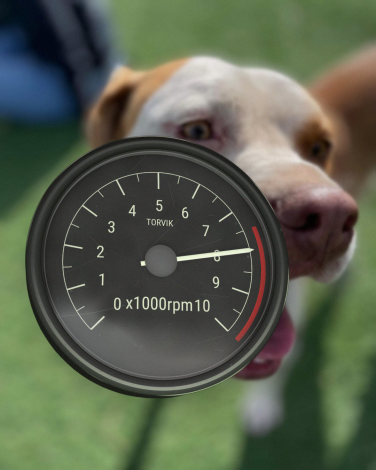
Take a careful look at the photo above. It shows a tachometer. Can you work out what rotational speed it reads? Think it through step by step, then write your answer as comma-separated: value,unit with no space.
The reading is 8000,rpm
